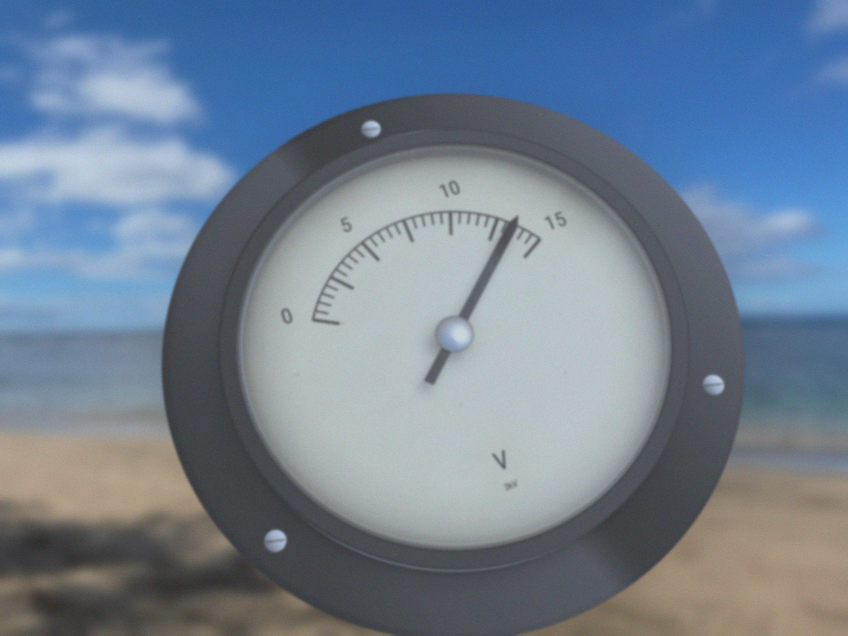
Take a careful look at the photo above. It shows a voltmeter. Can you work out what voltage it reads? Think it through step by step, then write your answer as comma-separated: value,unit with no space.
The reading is 13.5,V
